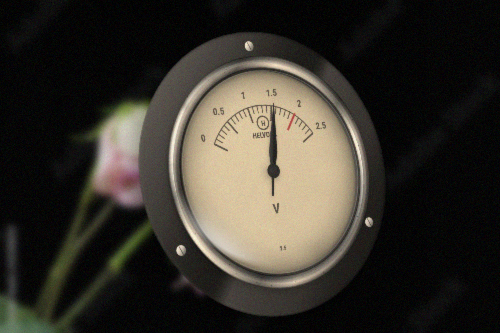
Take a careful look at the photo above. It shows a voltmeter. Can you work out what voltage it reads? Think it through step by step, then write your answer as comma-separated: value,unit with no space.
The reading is 1.5,V
